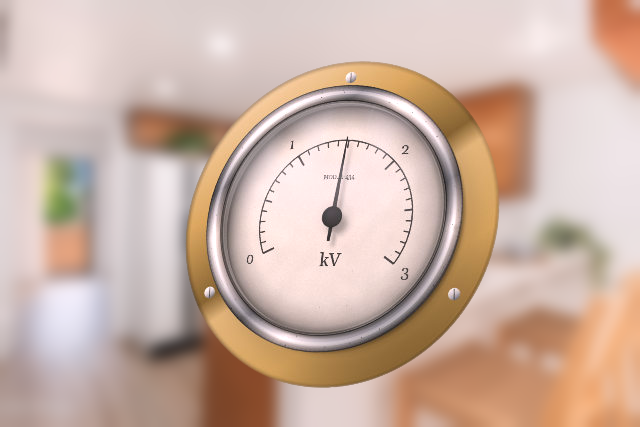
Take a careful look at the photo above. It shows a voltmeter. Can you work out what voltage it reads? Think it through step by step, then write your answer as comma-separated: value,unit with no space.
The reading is 1.5,kV
